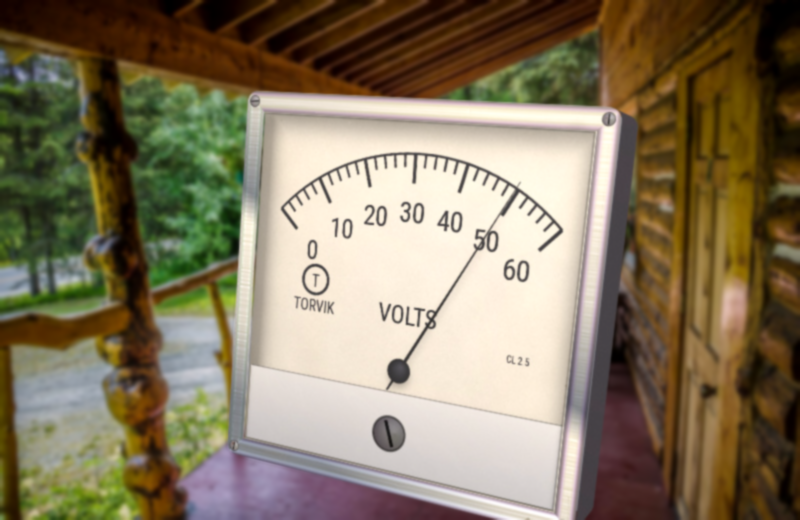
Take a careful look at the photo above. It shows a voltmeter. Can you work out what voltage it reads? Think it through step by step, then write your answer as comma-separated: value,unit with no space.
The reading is 50,V
